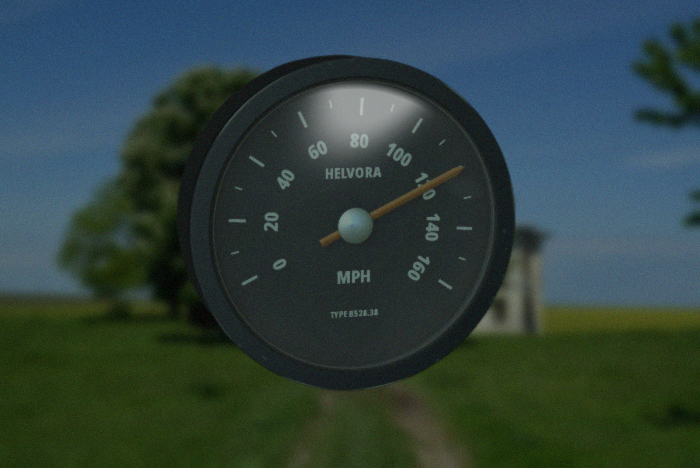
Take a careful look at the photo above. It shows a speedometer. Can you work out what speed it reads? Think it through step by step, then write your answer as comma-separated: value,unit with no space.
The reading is 120,mph
